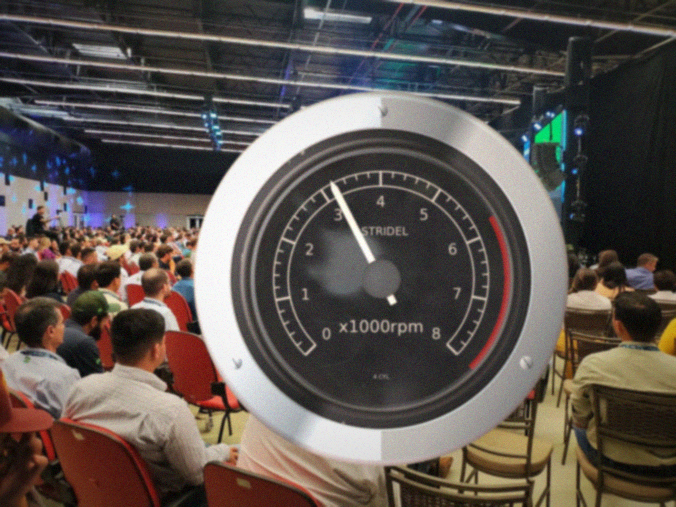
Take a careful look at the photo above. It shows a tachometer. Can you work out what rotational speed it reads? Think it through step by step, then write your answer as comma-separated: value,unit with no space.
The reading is 3200,rpm
